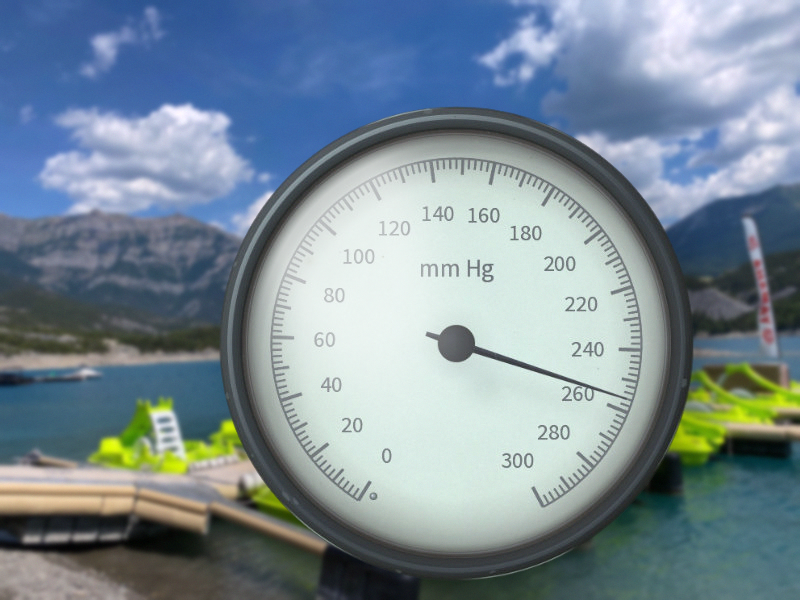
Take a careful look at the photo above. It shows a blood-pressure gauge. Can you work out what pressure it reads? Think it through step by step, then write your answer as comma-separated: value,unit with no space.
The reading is 256,mmHg
